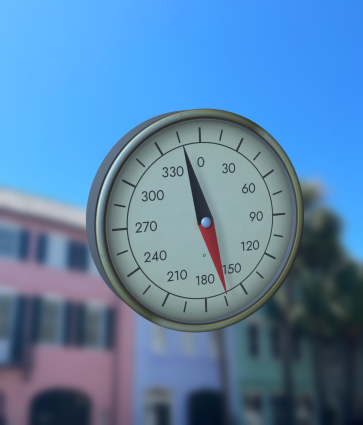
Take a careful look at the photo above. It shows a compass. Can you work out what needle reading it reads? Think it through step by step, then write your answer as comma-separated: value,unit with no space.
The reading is 165,°
